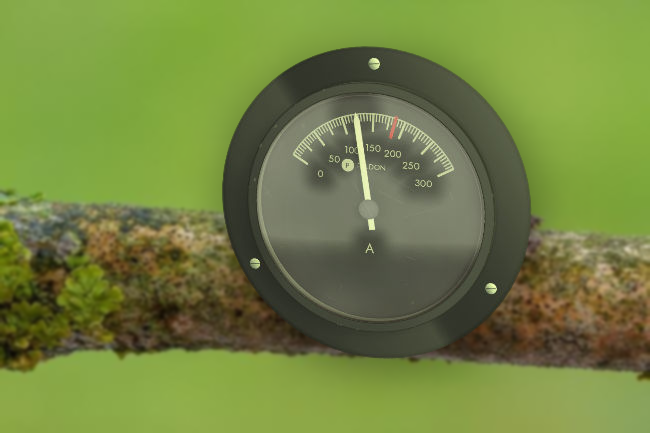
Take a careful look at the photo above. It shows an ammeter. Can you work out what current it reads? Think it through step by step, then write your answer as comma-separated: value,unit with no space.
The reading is 125,A
